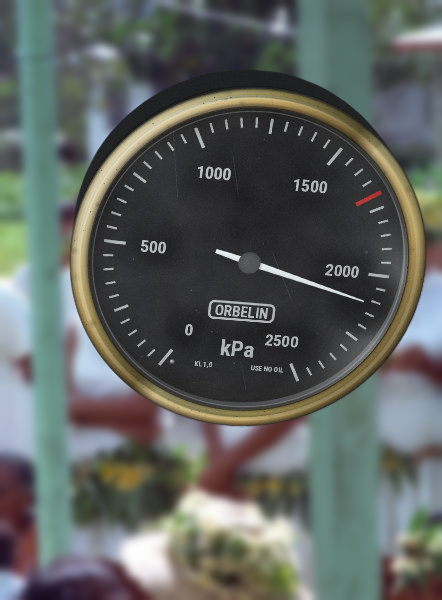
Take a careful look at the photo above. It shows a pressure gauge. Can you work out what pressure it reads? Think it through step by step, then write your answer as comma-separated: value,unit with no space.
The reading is 2100,kPa
